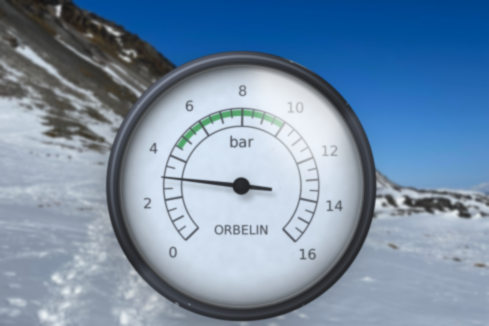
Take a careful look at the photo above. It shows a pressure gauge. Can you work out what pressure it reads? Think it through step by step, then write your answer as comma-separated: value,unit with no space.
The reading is 3,bar
